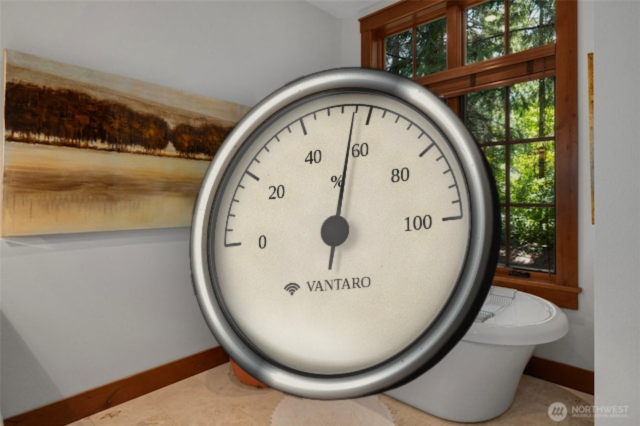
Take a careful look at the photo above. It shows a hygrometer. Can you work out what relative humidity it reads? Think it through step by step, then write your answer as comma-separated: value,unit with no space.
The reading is 56,%
